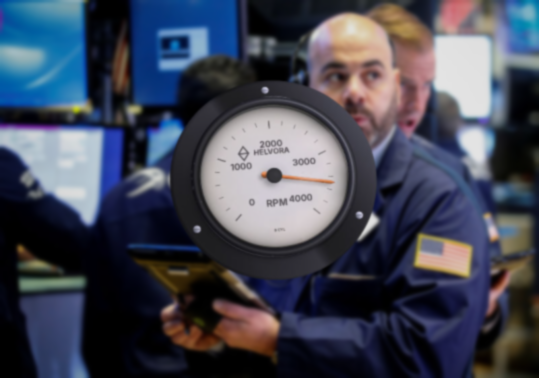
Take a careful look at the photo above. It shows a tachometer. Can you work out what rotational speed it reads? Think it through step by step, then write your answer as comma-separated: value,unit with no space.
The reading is 3500,rpm
